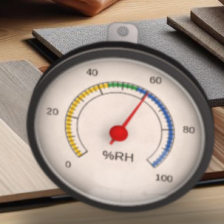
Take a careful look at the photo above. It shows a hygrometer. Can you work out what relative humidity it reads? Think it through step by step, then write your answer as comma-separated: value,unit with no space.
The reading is 60,%
